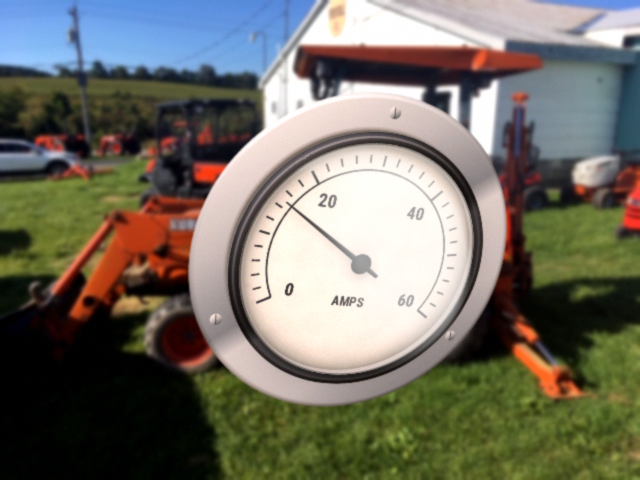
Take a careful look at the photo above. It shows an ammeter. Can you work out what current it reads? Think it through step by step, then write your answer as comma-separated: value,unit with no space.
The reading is 15,A
